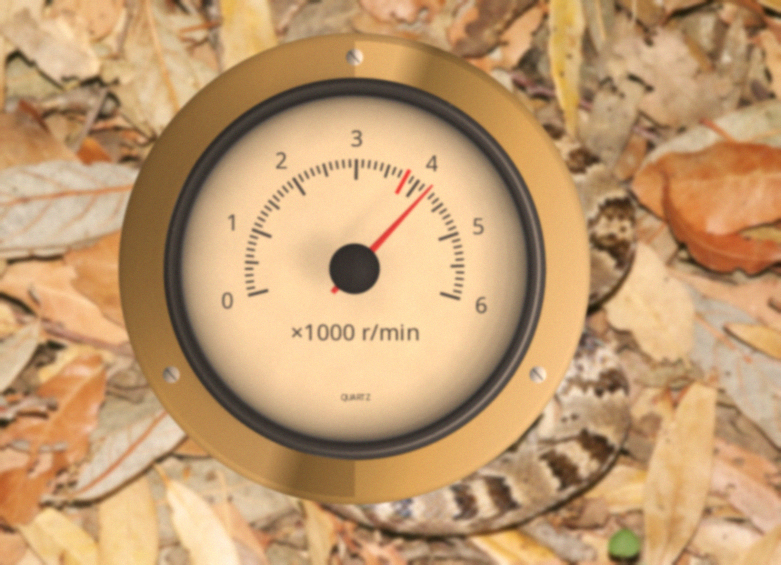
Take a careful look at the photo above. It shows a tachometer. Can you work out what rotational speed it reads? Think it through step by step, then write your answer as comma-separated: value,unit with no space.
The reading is 4200,rpm
